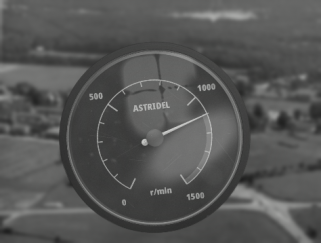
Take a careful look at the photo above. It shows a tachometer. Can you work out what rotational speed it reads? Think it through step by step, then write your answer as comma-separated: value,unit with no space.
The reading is 1100,rpm
